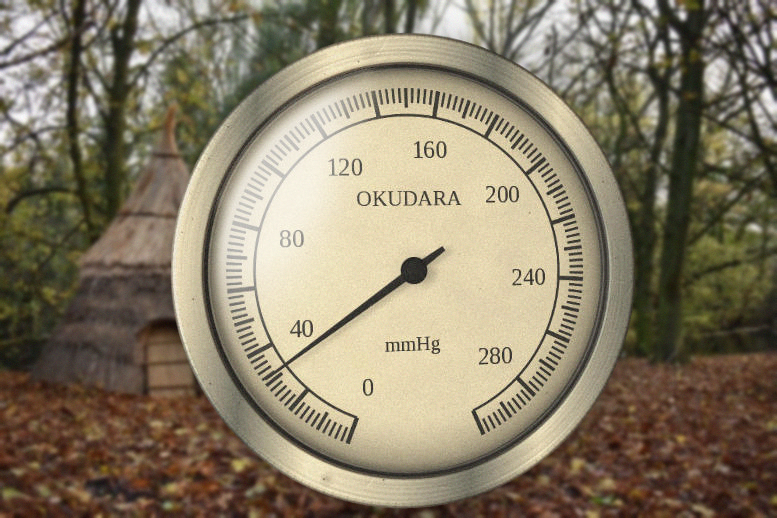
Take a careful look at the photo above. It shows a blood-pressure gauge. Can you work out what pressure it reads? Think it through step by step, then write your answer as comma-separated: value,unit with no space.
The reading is 32,mmHg
